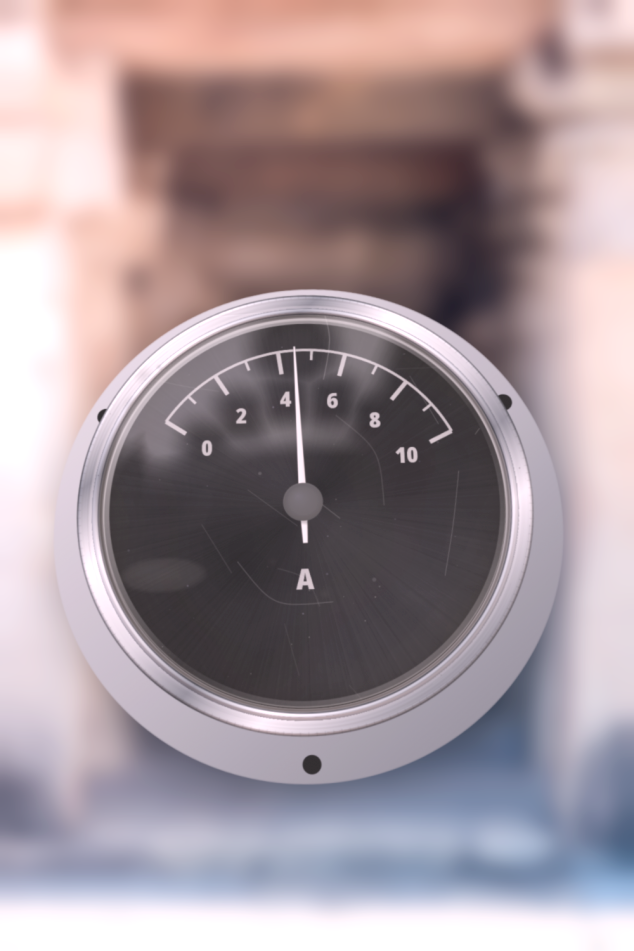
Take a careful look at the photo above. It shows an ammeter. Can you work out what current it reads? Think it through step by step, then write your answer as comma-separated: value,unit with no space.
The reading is 4.5,A
